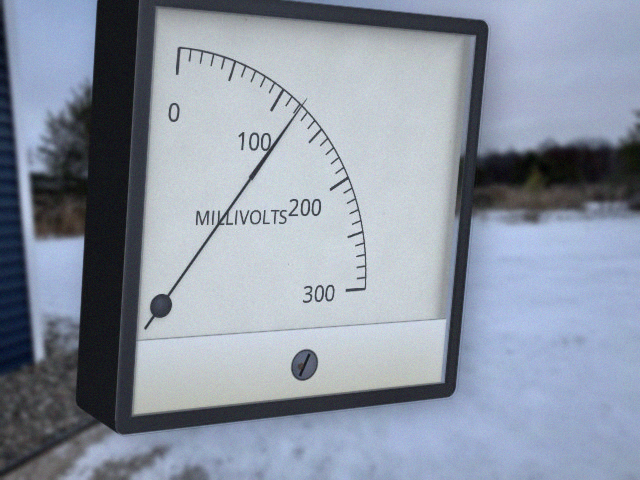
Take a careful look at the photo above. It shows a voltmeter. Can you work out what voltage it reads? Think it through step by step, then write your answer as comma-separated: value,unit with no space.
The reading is 120,mV
